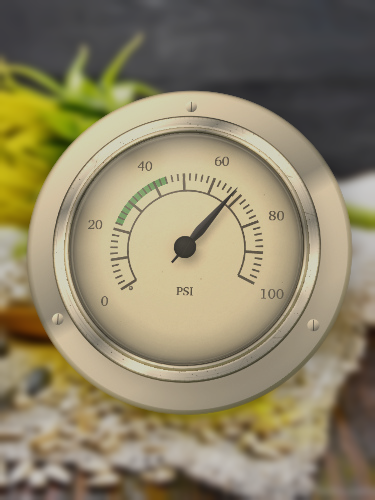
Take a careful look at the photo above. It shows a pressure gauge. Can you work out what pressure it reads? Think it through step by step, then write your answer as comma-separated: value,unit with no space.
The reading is 68,psi
